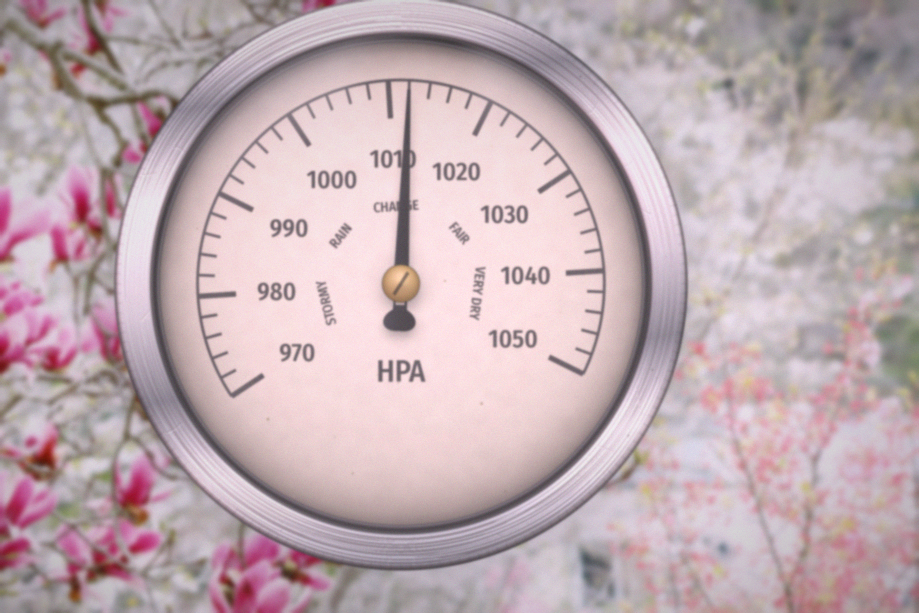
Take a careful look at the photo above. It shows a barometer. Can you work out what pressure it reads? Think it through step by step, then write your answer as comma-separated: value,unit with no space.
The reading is 1012,hPa
